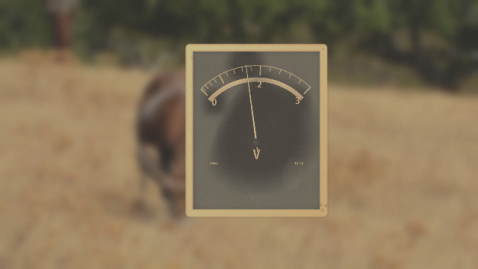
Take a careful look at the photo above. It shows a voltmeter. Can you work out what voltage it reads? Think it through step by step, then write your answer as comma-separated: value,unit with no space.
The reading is 1.7,V
